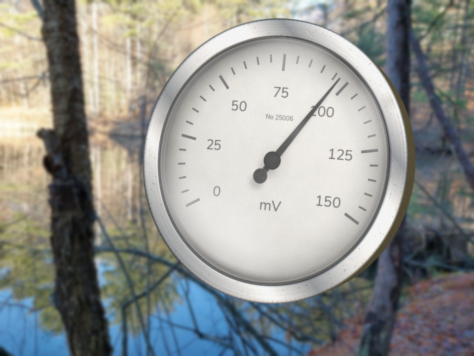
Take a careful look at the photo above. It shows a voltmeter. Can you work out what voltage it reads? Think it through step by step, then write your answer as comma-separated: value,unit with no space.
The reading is 97.5,mV
